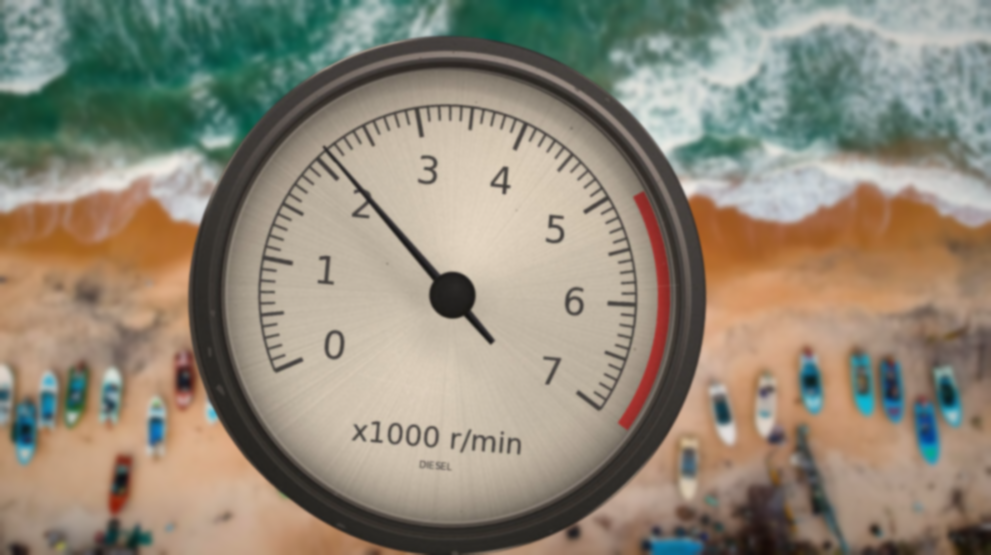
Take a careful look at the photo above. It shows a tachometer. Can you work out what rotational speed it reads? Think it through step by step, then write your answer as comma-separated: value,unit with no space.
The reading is 2100,rpm
